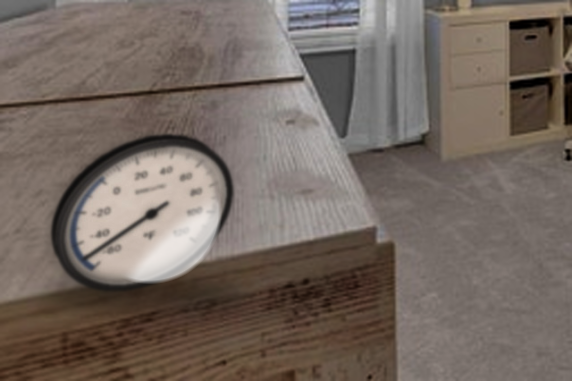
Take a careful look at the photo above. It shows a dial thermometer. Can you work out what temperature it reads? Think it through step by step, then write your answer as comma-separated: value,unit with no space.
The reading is -50,°F
